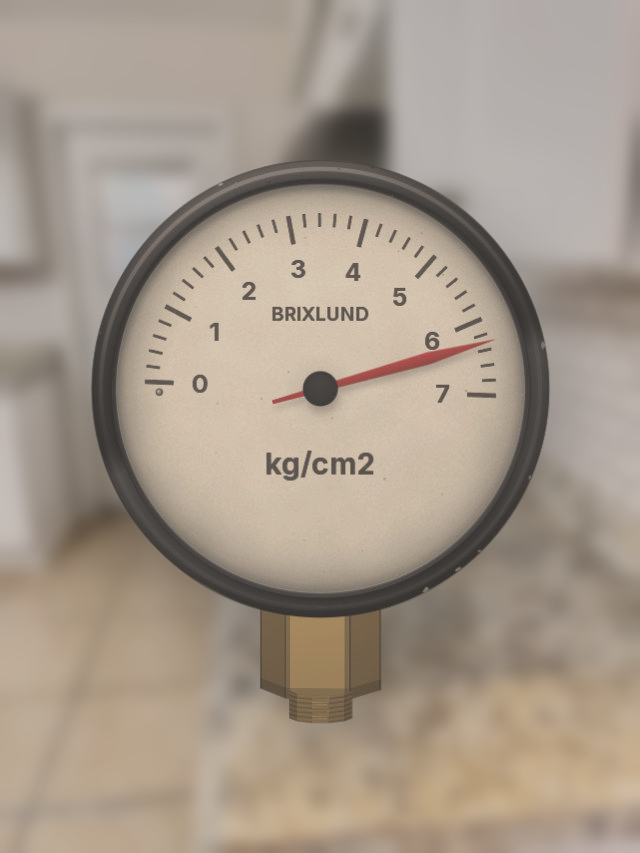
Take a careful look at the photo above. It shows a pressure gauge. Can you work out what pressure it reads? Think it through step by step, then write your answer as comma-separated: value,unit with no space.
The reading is 6.3,kg/cm²
